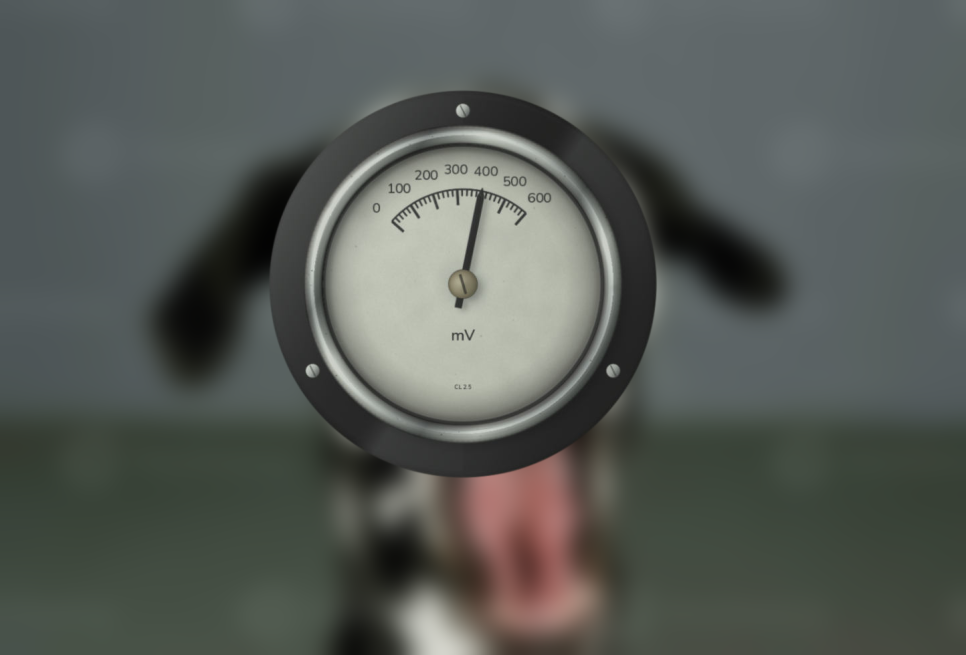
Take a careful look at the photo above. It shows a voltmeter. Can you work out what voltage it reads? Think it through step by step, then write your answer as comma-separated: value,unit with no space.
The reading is 400,mV
